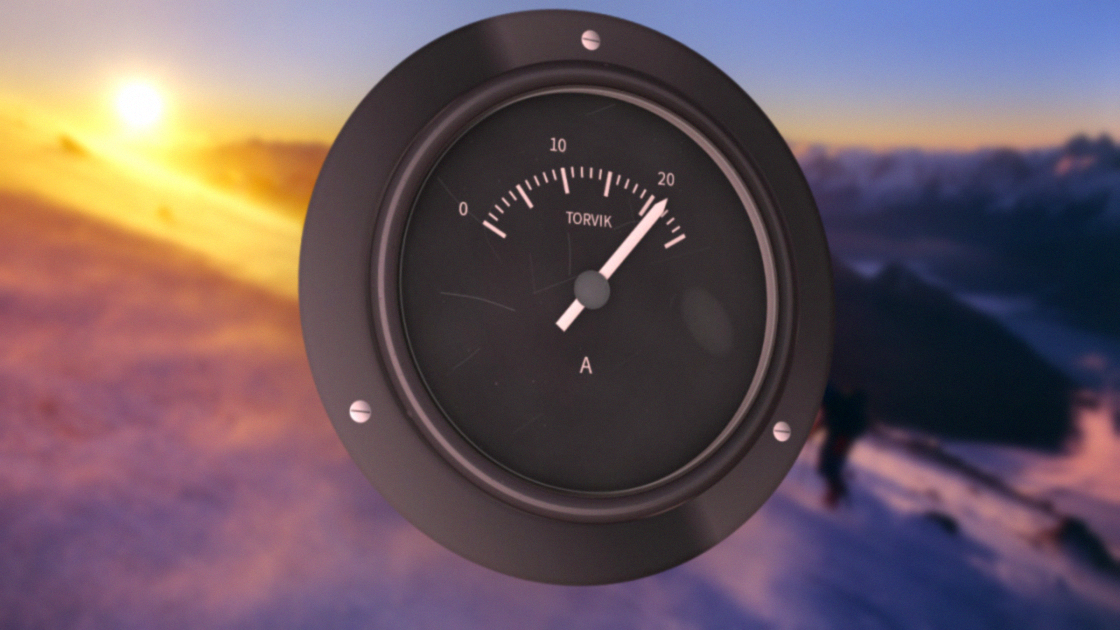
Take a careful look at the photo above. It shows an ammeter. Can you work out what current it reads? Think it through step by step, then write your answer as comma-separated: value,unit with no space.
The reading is 21,A
